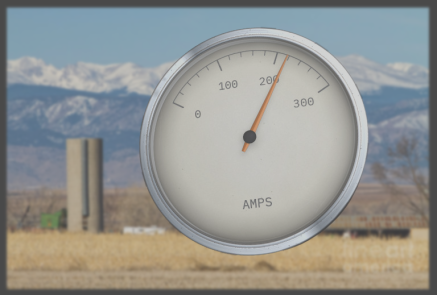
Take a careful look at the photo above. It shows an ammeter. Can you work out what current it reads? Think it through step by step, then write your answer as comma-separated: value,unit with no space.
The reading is 220,A
